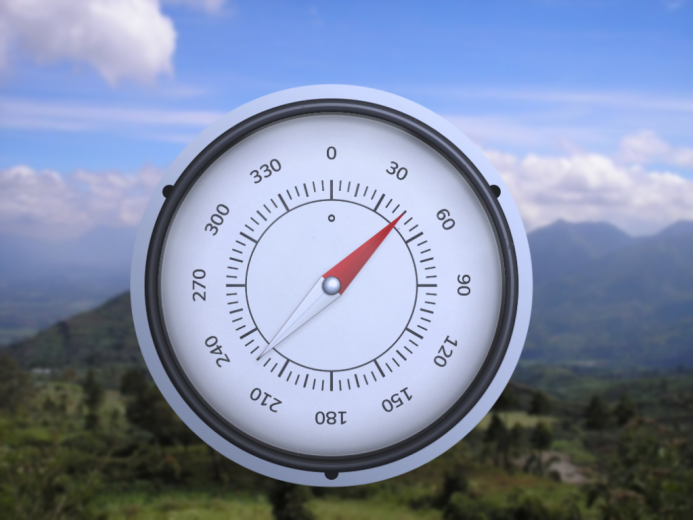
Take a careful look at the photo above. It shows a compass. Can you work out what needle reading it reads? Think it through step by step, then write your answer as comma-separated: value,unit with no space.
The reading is 45,°
